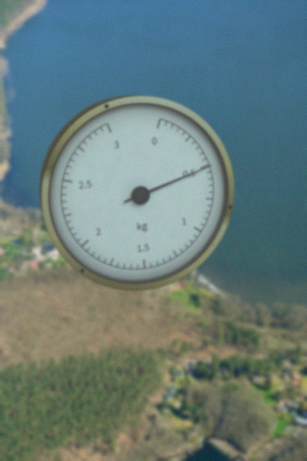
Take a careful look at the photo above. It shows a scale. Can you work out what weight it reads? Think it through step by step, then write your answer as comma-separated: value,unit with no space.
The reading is 0.5,kg
